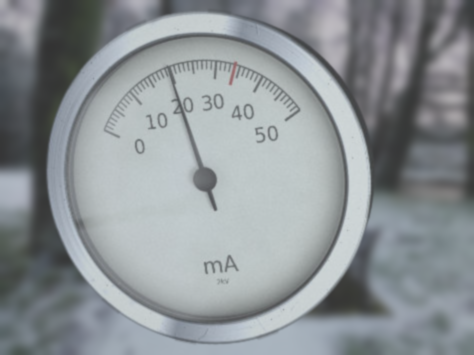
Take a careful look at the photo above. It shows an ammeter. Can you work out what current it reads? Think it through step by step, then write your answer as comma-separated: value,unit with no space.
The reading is 20,mA
